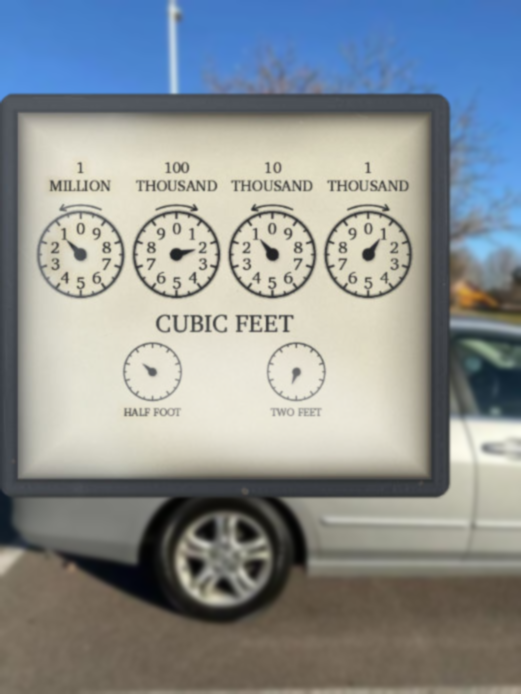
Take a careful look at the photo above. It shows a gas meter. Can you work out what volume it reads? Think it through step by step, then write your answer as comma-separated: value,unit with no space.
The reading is 121100,ft³
